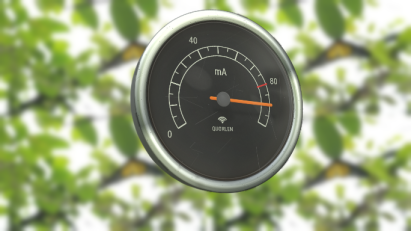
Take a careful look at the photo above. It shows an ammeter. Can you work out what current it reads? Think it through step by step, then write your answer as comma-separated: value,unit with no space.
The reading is 90,mA
